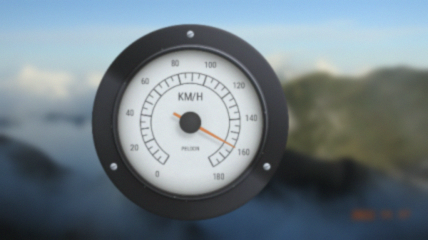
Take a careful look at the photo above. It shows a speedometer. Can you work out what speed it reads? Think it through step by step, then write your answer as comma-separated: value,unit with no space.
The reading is 160,km/h
